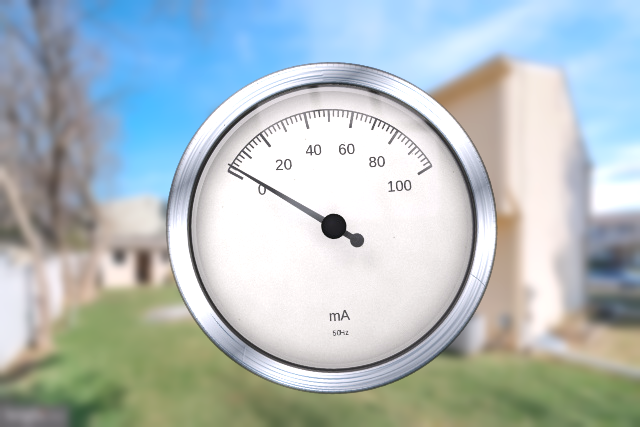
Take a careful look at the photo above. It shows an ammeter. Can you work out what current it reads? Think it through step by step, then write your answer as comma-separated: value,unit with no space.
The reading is 2,mA
